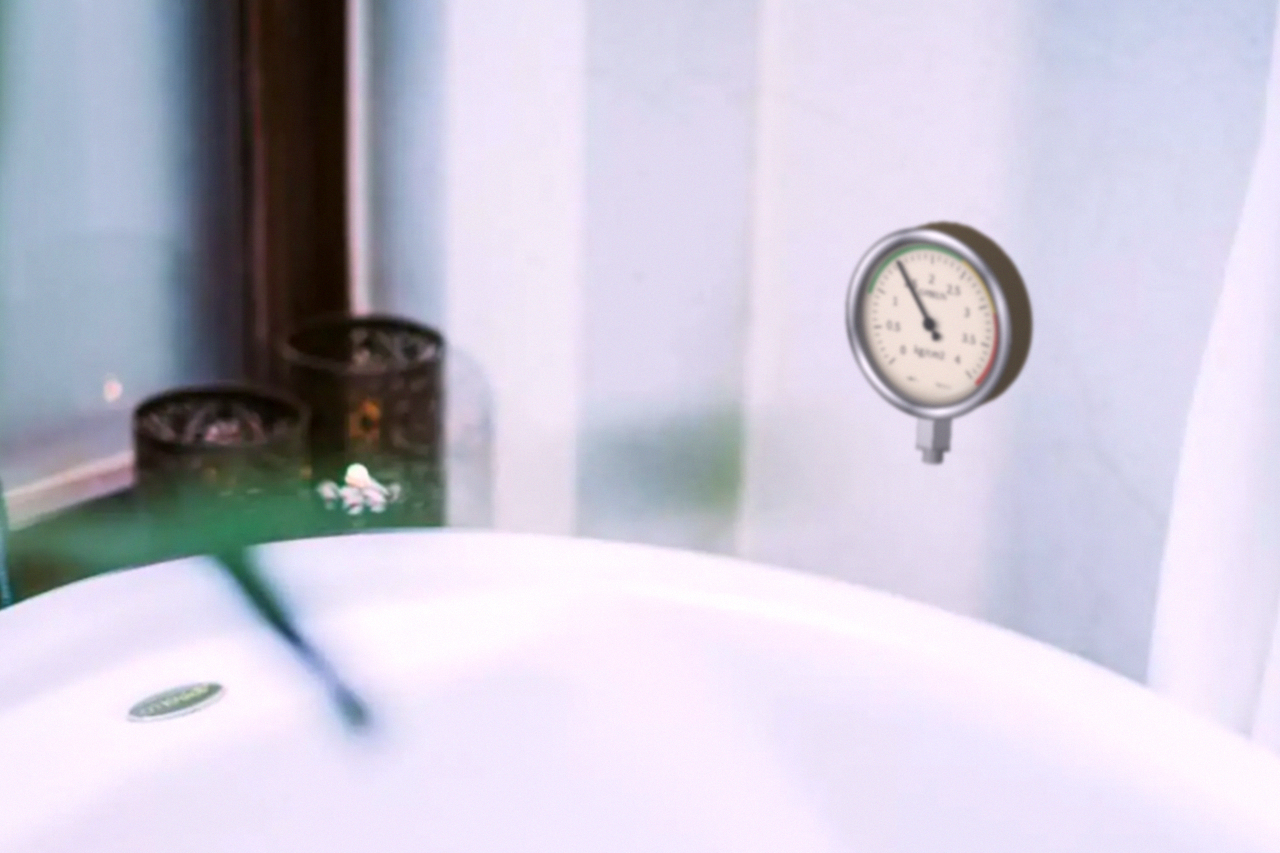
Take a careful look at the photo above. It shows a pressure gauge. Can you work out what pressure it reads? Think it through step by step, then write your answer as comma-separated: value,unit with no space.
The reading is 1.5,kg/cm²
